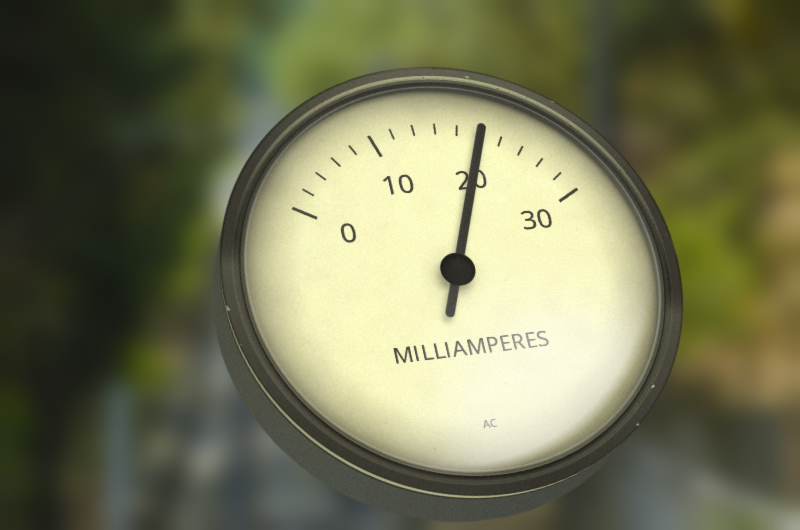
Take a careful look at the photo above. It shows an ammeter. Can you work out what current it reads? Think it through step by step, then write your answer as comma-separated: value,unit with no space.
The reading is 20,mA
